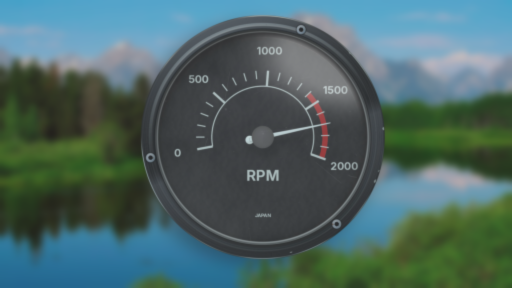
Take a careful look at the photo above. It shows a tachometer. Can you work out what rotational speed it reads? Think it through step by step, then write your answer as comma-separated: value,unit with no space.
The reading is 1700,rpm
